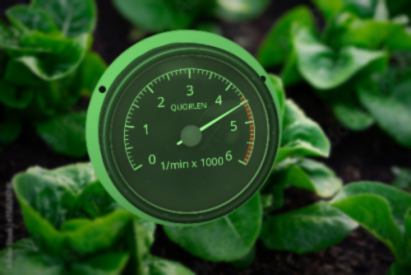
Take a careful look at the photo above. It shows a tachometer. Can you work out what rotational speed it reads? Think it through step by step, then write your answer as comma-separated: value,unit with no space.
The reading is 4500,rpm
